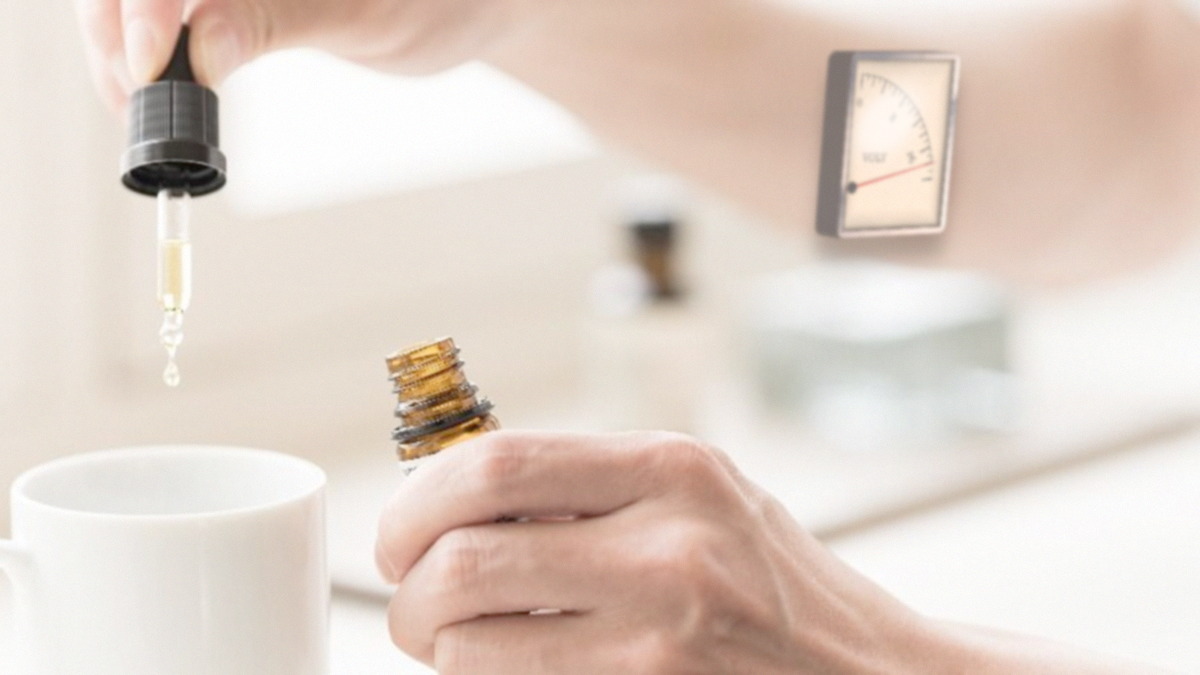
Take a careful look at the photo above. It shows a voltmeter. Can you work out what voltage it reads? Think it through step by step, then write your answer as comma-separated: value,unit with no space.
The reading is 18,V
